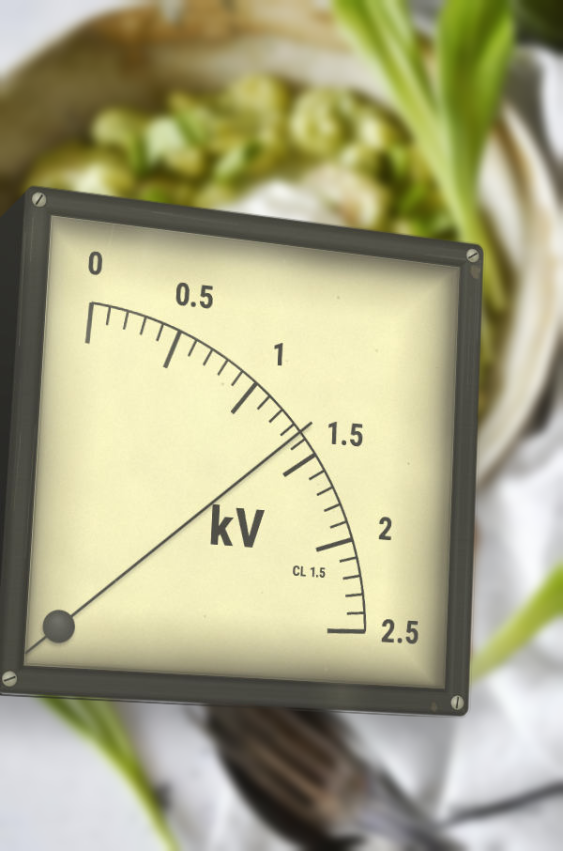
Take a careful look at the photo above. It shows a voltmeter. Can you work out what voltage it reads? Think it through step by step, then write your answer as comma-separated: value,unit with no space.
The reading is 1.35,kV
